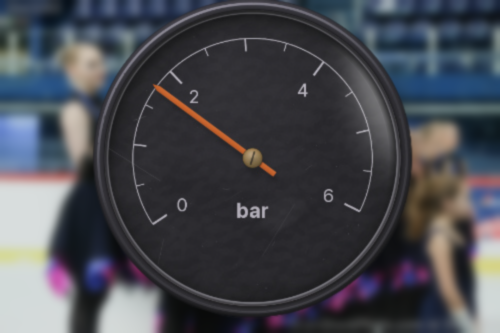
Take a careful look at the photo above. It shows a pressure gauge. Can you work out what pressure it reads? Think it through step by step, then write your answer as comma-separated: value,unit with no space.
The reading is 1.75,bar
